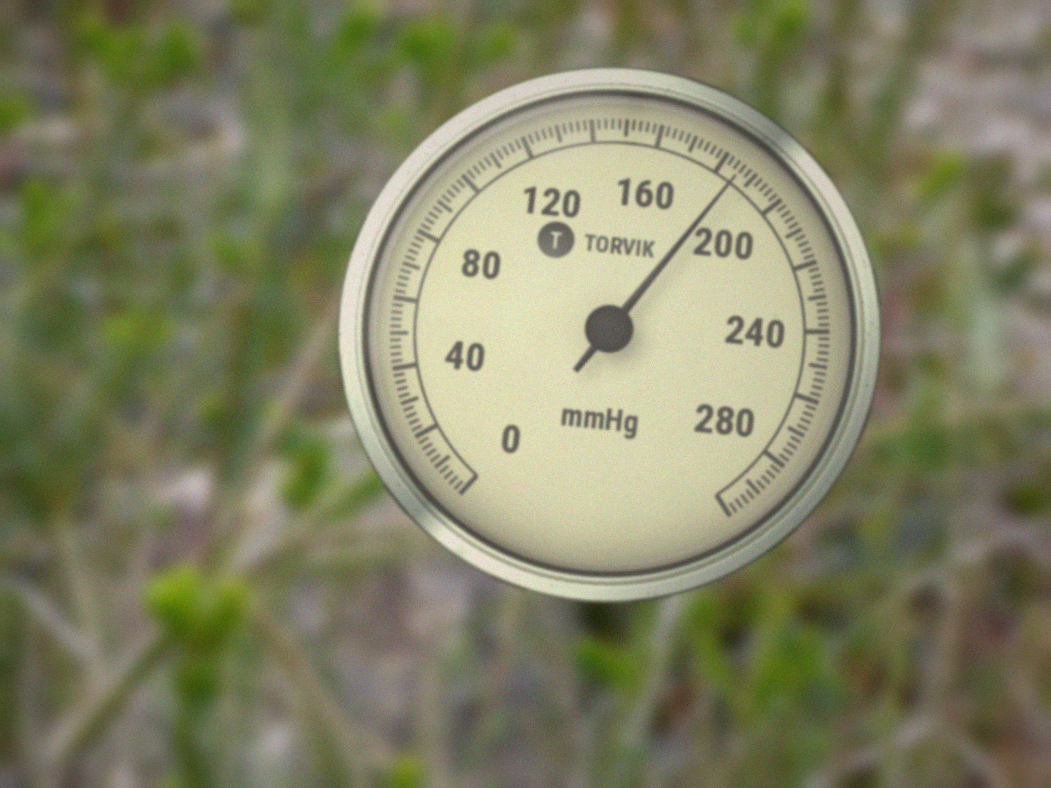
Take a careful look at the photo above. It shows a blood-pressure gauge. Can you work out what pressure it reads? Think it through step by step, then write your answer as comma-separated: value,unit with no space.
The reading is 186,mmHg
